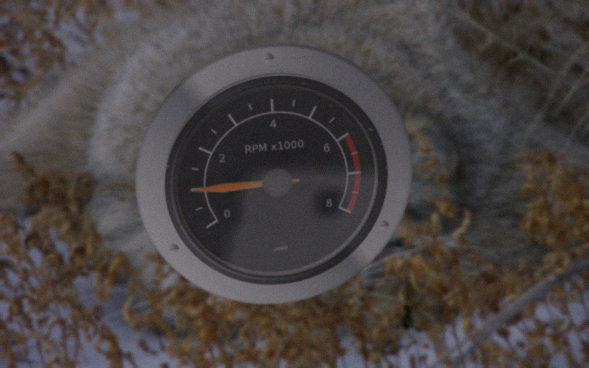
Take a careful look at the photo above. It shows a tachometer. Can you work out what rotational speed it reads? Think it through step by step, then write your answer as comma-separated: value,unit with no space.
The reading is 1000,rpm
